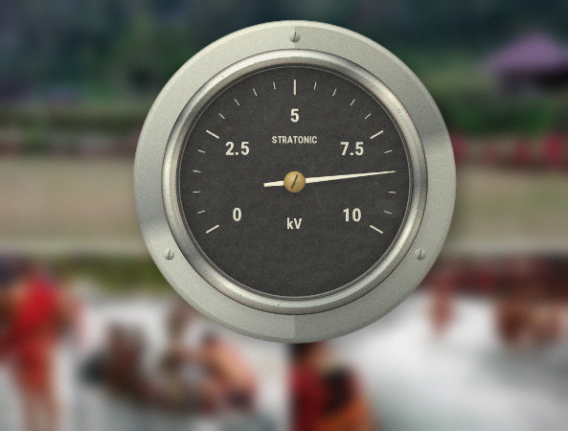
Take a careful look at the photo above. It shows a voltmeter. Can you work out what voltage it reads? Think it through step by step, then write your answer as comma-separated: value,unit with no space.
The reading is 8.5,kV
